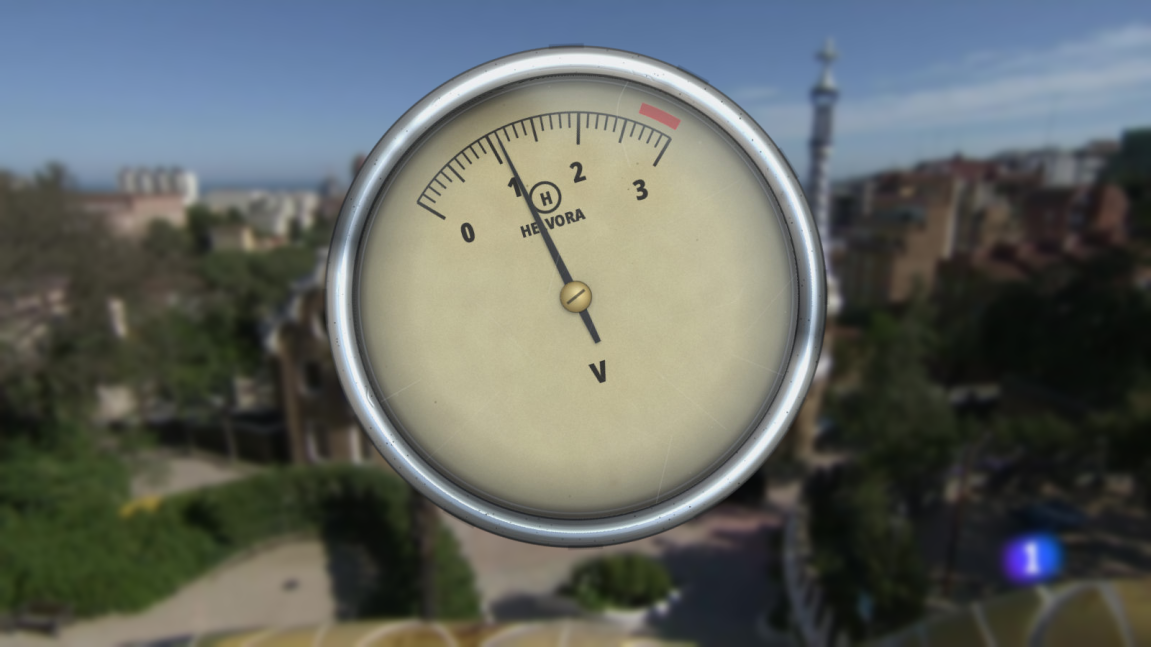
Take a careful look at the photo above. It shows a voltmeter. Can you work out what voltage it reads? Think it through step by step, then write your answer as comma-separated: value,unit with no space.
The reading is 1.1,V
